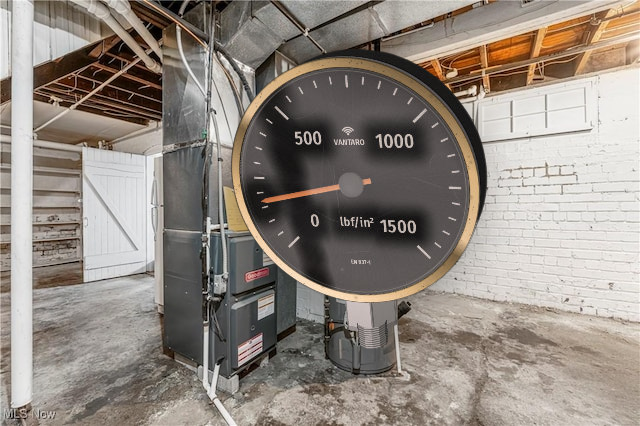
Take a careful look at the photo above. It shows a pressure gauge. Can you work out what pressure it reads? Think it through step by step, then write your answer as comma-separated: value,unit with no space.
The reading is 175,psi
